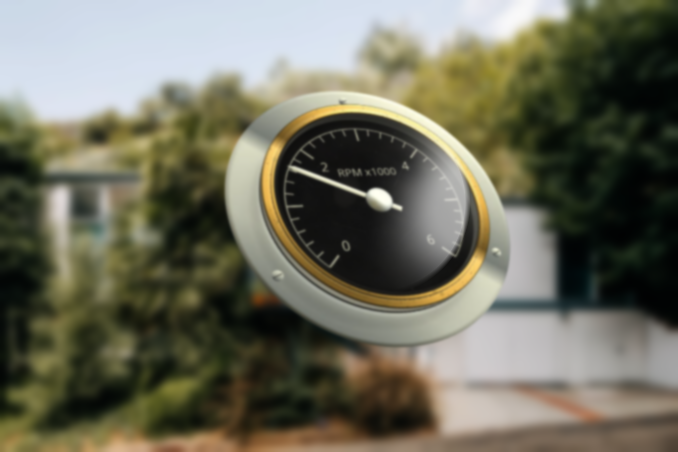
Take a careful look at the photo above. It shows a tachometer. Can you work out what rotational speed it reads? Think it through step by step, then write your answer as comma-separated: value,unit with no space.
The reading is 1600,rpm
